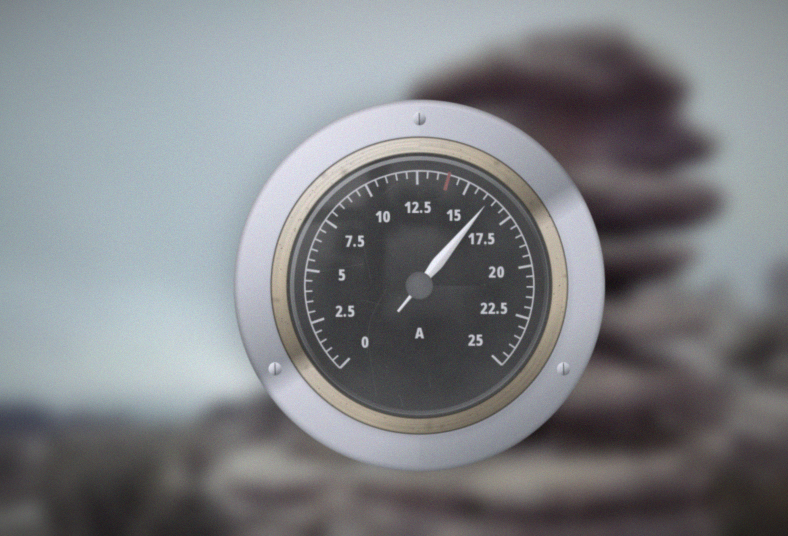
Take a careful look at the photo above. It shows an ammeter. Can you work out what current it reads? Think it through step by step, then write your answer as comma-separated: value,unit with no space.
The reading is 16.25,A
